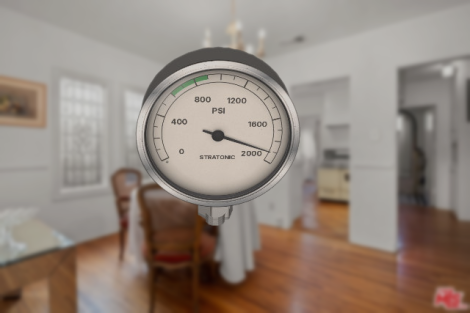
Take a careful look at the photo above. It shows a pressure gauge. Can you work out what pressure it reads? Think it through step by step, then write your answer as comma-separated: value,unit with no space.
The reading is 1900,psi
